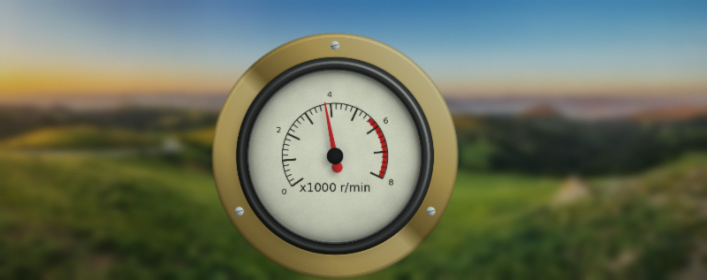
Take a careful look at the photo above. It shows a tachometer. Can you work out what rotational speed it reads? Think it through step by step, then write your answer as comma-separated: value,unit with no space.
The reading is 3800,rpm
